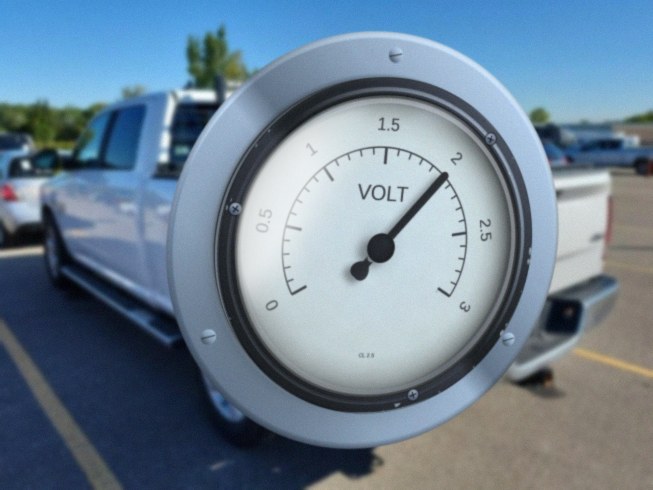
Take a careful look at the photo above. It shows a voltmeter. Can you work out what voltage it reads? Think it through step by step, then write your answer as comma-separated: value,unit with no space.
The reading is 2,V
